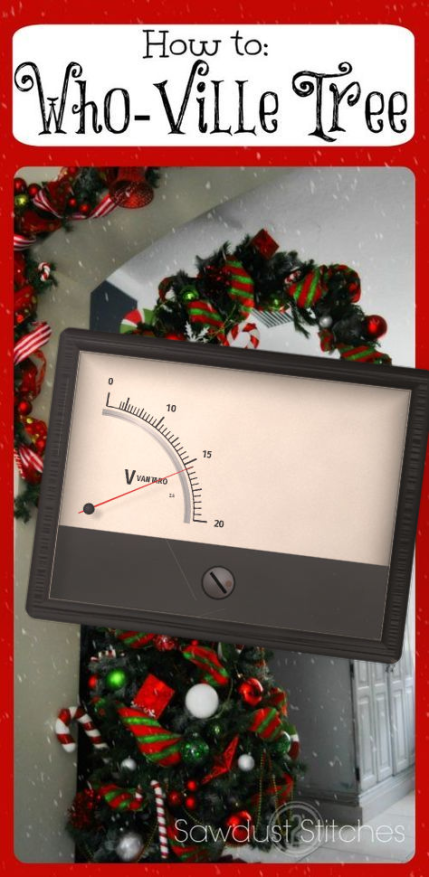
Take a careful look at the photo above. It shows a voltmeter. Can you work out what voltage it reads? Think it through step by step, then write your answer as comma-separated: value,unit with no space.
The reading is 15.5,V
